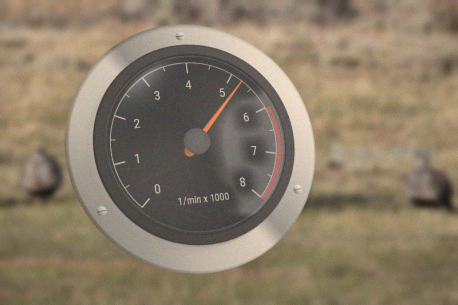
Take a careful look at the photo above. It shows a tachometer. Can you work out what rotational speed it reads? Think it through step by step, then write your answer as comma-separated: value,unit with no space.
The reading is 5250,rpm
